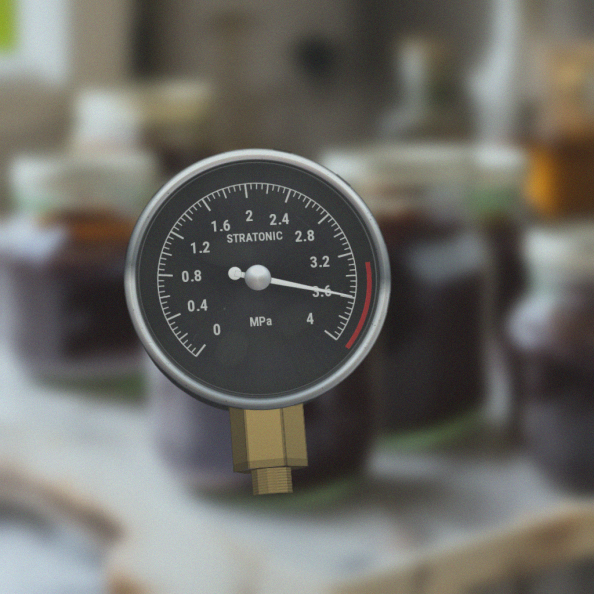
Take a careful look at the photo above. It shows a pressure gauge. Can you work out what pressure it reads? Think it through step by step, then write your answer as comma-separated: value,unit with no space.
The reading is 3.6,MPa
